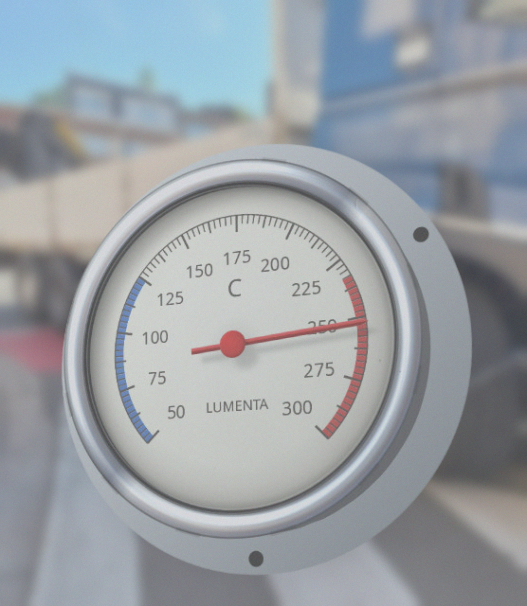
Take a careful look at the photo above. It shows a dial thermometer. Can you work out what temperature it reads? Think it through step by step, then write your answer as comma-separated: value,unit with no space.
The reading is 252.5,°C
